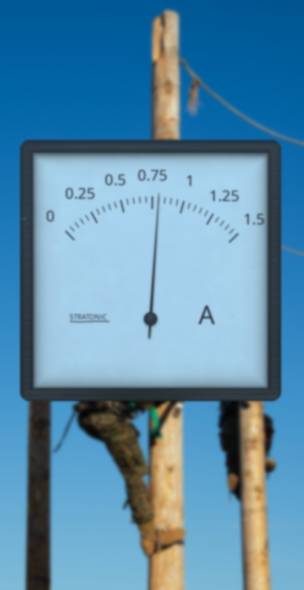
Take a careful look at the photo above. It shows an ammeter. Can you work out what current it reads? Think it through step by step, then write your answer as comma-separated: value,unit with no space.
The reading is 0.8,A
